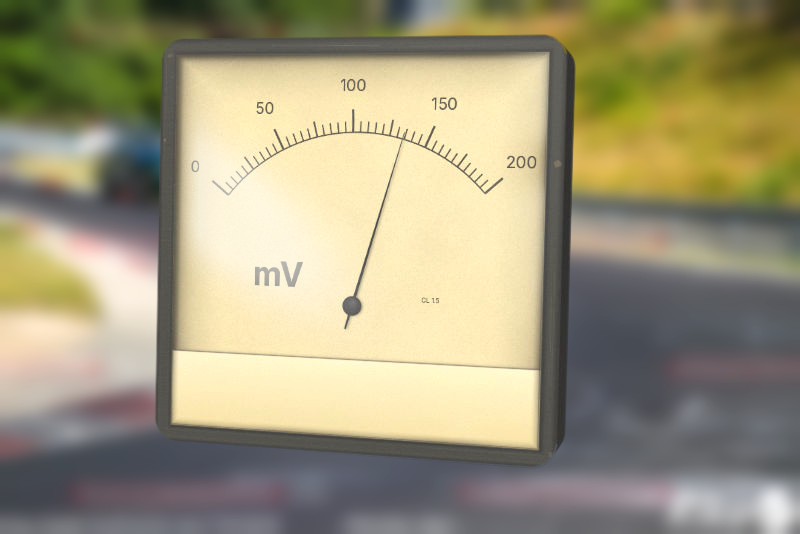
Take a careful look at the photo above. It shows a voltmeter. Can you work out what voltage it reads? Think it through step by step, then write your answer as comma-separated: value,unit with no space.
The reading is 135,mV
